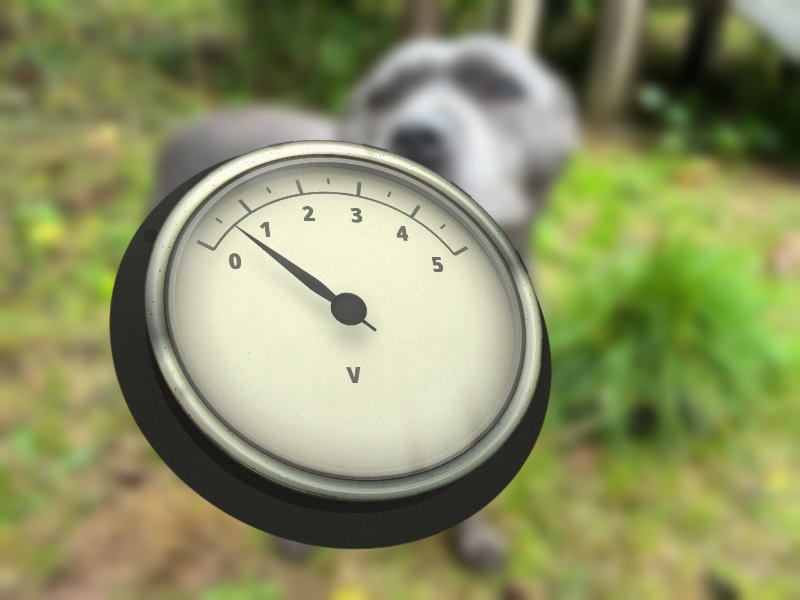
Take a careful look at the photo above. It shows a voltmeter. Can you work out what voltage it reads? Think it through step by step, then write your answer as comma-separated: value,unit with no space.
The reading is 0.5,V
